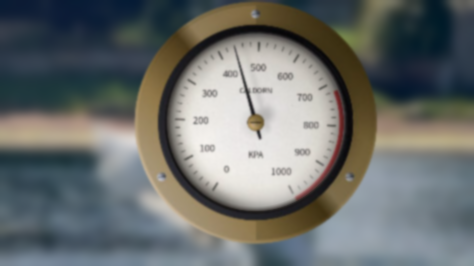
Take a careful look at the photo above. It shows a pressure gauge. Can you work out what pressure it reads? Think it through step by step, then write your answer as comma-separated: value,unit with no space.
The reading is 440,kPa
